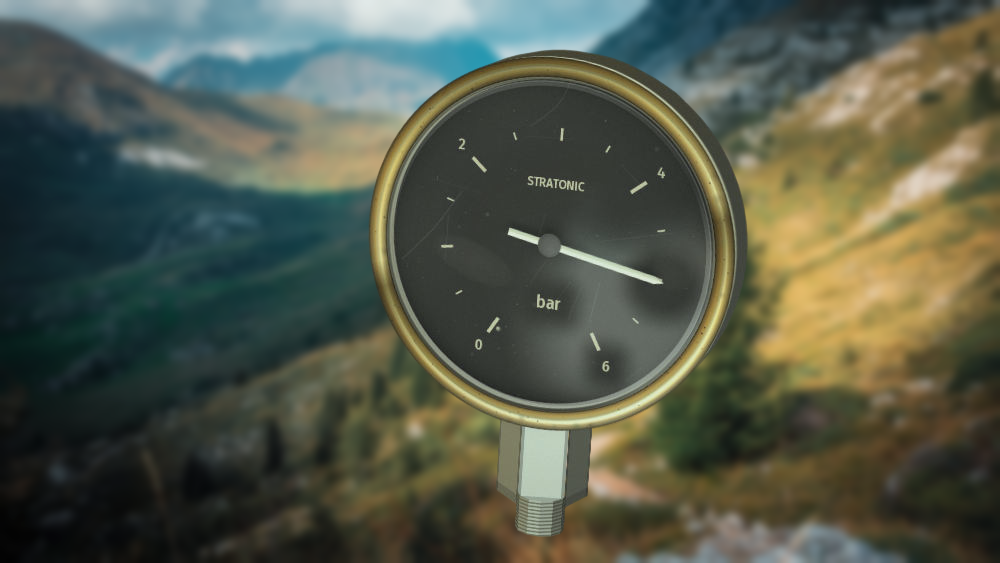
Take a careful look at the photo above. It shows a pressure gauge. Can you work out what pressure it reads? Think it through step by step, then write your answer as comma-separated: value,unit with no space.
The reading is 5,bar
